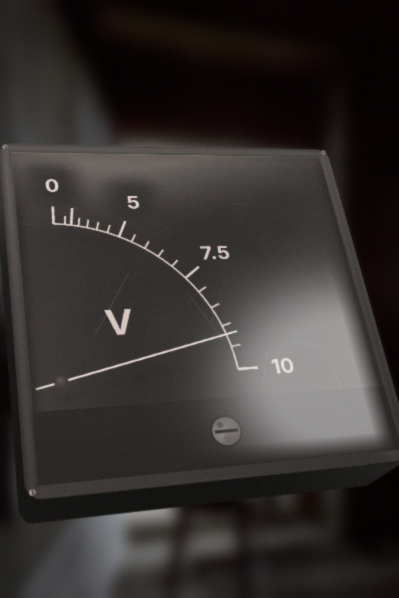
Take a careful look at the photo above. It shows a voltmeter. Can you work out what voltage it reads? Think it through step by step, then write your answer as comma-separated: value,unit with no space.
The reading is 9.25,V
